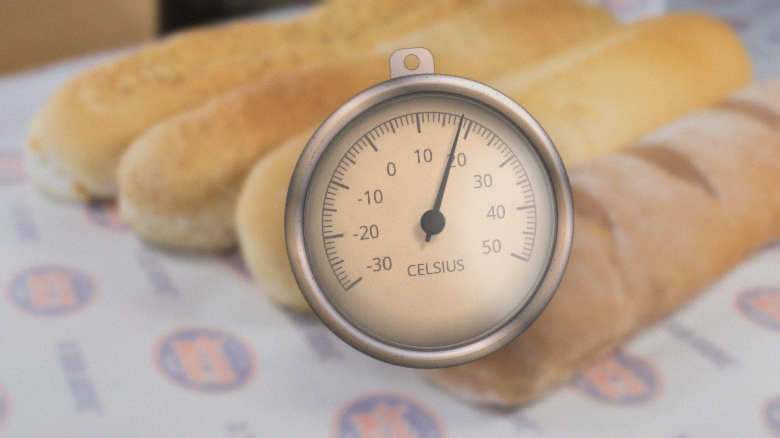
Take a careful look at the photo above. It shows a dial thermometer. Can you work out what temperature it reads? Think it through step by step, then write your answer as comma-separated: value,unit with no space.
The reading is 18,°C
